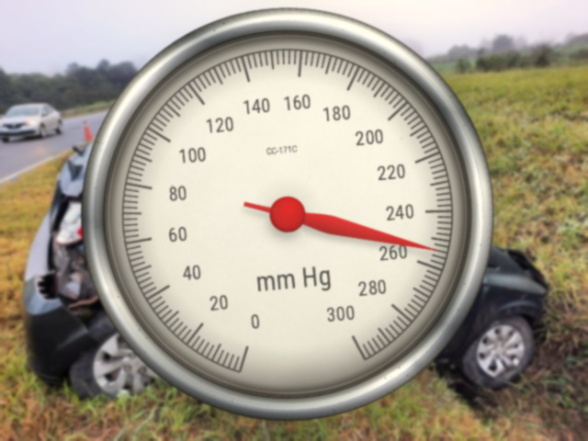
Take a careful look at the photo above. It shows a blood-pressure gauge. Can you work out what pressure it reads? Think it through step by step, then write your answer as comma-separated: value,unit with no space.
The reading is 254,mmHg
